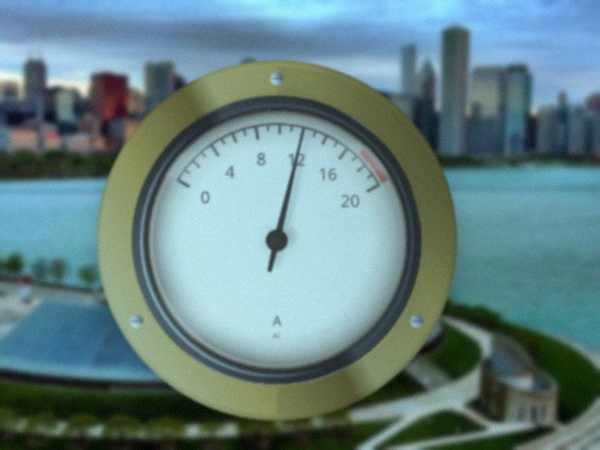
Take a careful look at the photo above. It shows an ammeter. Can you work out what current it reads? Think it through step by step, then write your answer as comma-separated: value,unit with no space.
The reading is 12,A
